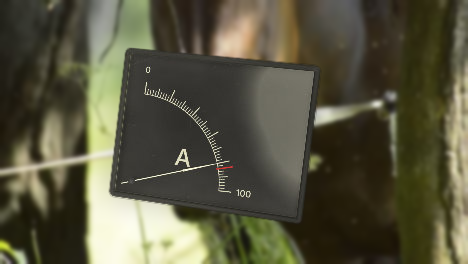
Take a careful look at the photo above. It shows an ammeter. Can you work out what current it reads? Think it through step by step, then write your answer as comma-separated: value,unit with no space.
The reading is 80,A
